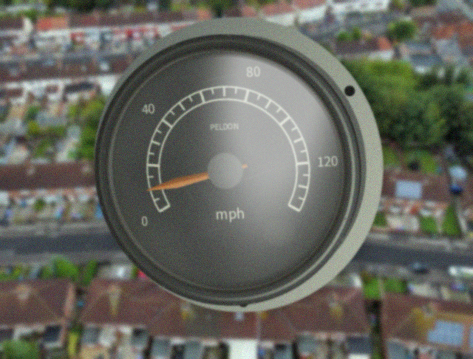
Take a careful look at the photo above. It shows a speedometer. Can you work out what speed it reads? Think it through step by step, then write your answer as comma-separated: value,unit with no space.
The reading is 10,mph
